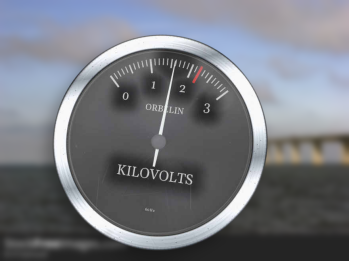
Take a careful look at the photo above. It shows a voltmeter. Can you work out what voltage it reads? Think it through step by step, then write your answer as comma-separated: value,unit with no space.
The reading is 1.6,kV
